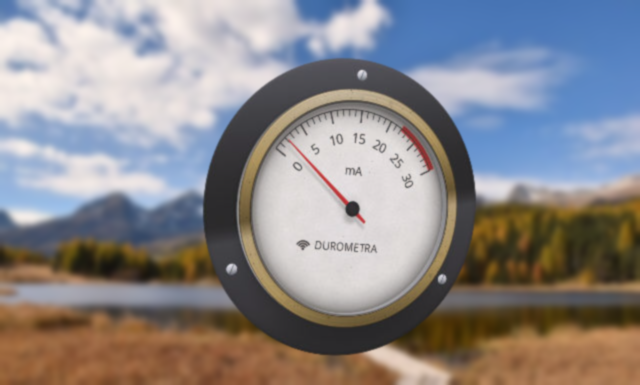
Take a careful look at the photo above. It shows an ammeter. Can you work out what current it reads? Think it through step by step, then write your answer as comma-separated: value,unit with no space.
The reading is 2,mA
